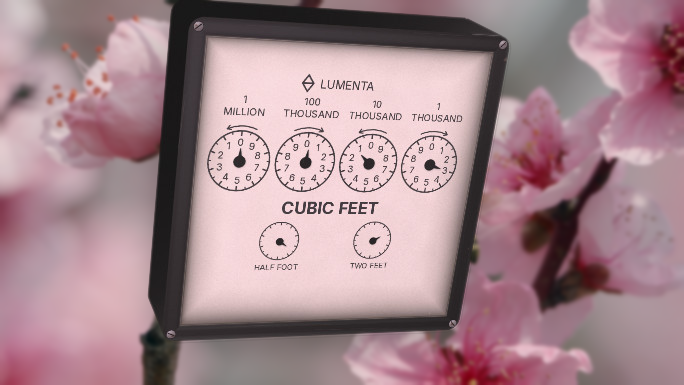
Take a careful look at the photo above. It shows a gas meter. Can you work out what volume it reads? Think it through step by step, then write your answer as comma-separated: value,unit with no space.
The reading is 1300,ft³
